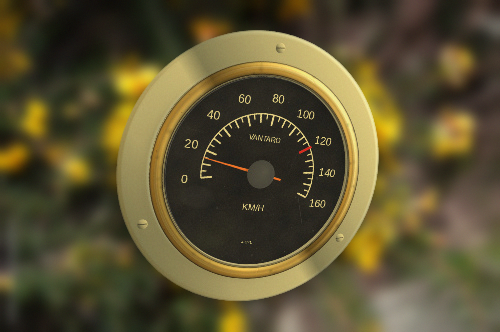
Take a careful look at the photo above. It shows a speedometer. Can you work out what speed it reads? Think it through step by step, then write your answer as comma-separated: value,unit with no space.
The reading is 15,km/h
